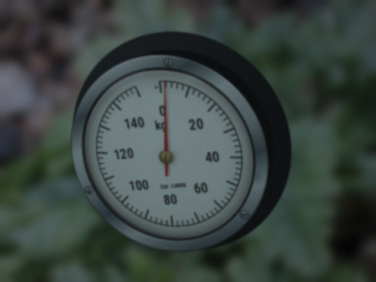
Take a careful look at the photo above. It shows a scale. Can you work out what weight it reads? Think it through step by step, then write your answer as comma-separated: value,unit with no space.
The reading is 2,kg
